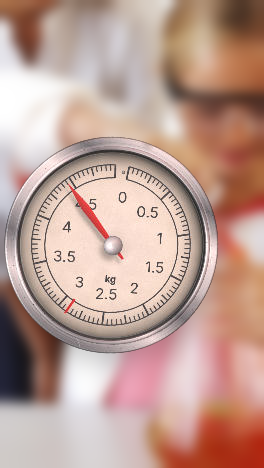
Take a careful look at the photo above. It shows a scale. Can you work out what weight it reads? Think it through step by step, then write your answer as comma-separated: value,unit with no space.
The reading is 4.45,kg
